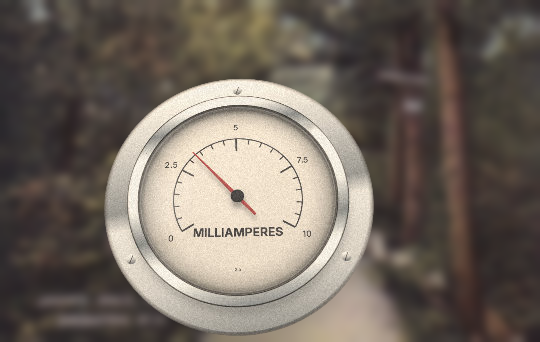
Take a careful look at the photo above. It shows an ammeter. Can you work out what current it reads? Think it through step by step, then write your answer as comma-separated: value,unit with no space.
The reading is 3.25,mA
